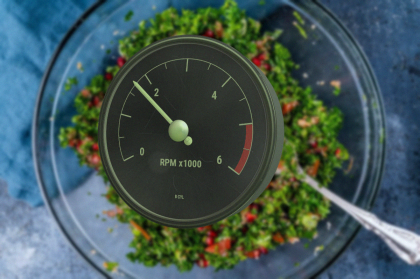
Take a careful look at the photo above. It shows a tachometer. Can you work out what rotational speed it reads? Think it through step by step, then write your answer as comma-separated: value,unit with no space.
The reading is 1750,rpm
